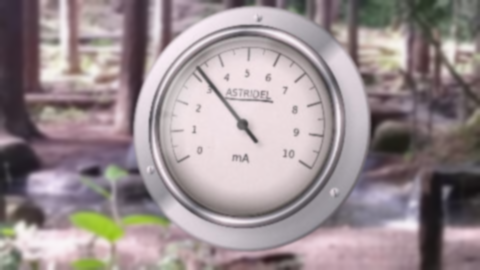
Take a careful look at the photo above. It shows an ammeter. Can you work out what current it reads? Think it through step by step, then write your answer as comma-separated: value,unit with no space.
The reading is 3.25,mA
